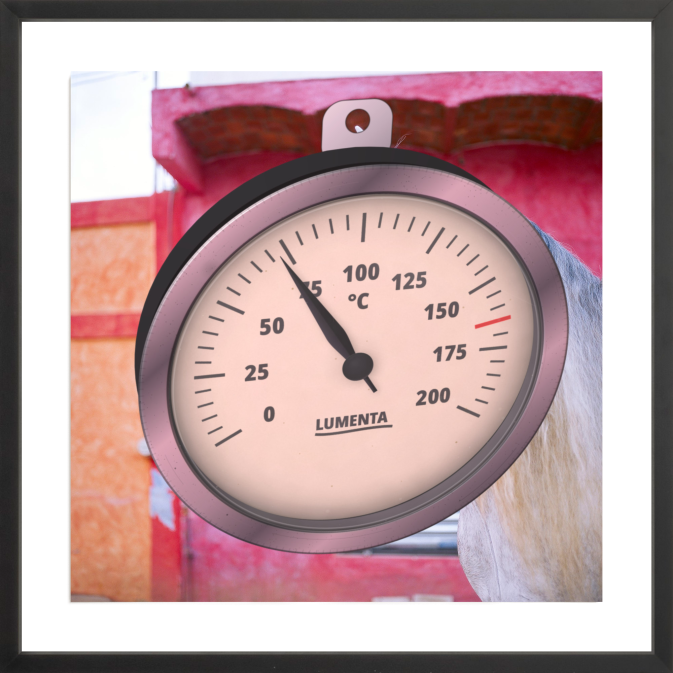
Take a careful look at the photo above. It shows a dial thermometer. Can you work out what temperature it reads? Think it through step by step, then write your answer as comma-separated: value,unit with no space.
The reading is 72.5,°C
